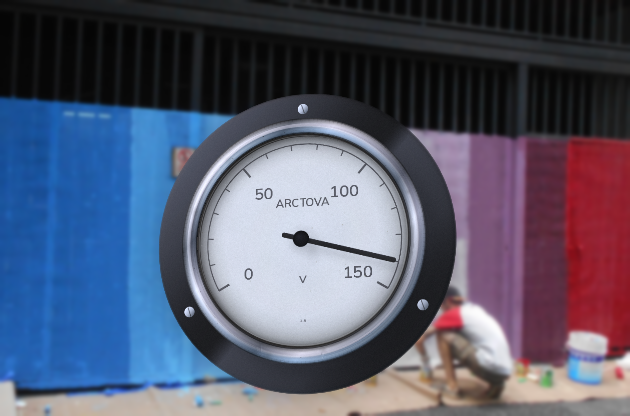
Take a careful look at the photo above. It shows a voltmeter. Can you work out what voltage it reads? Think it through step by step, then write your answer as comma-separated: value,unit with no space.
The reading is 140,V
